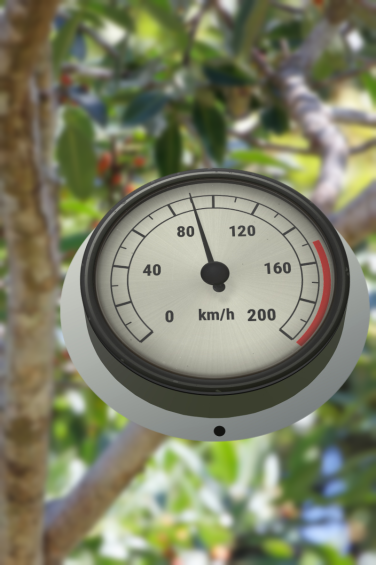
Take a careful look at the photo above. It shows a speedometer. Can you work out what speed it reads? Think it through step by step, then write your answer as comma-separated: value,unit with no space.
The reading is 90,km/h
